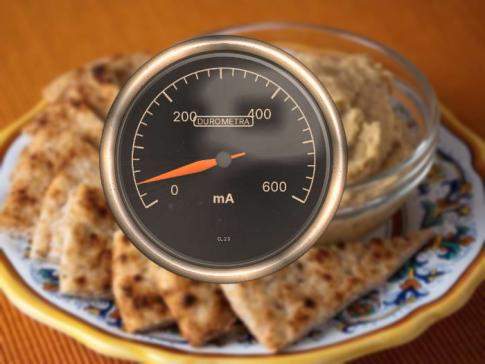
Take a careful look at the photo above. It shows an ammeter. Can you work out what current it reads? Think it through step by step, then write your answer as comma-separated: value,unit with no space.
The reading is 40,mA
